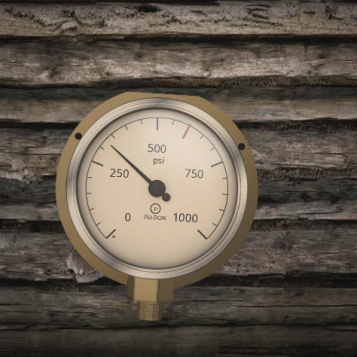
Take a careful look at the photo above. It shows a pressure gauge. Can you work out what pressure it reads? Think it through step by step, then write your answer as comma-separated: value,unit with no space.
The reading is 325,psi
